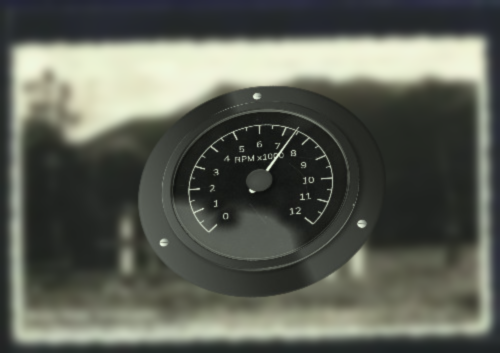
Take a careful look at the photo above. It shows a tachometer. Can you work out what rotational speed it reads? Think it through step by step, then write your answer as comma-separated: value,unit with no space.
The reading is 7500,rpm
